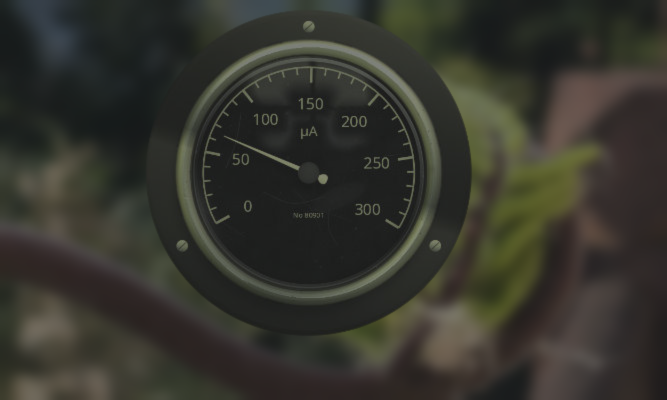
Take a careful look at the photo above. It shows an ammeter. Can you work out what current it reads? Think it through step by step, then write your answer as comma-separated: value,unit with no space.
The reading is 65,µA
